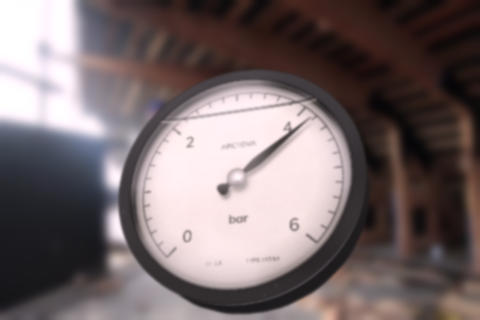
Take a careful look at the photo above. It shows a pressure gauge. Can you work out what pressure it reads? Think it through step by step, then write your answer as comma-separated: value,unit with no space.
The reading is 4.2,bar
